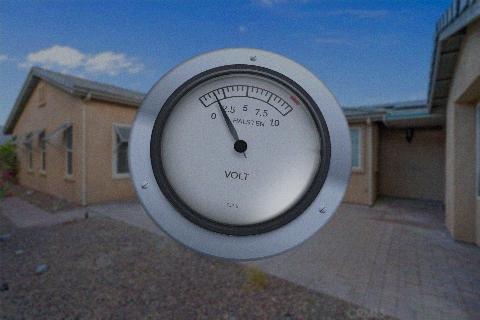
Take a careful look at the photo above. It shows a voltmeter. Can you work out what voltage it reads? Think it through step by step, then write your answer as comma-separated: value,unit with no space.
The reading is 1.5,V
